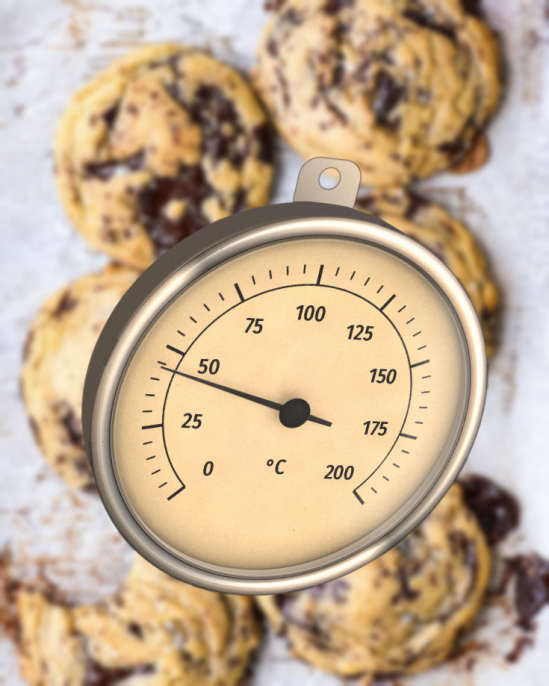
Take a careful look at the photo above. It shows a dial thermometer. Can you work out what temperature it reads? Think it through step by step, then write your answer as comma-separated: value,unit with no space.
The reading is 45,°C
